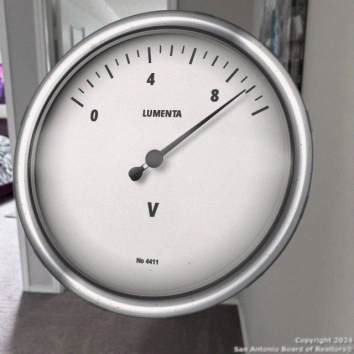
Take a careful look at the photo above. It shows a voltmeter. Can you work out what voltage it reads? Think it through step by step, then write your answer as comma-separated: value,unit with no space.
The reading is 9,V
